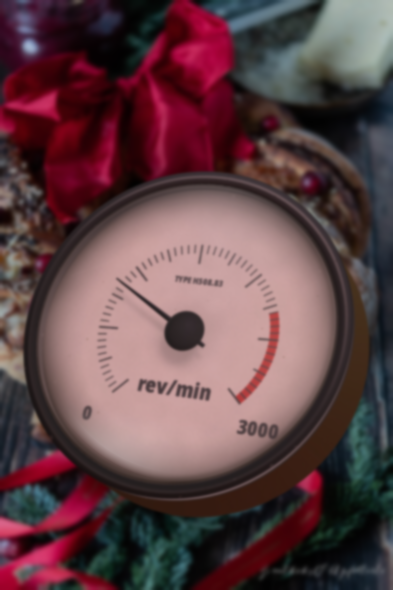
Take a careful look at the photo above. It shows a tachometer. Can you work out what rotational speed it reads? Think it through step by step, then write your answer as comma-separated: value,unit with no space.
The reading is 850,rpm
